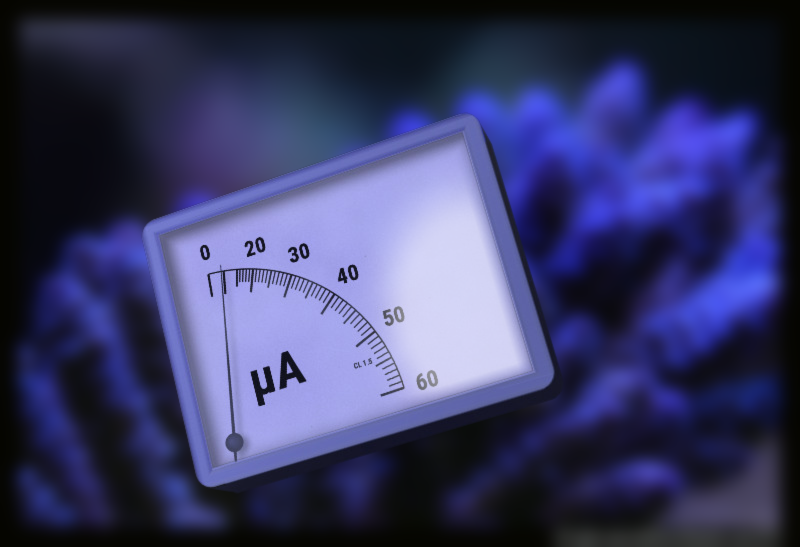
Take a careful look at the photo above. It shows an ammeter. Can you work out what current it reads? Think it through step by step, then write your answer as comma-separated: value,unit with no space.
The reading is 10,µA
